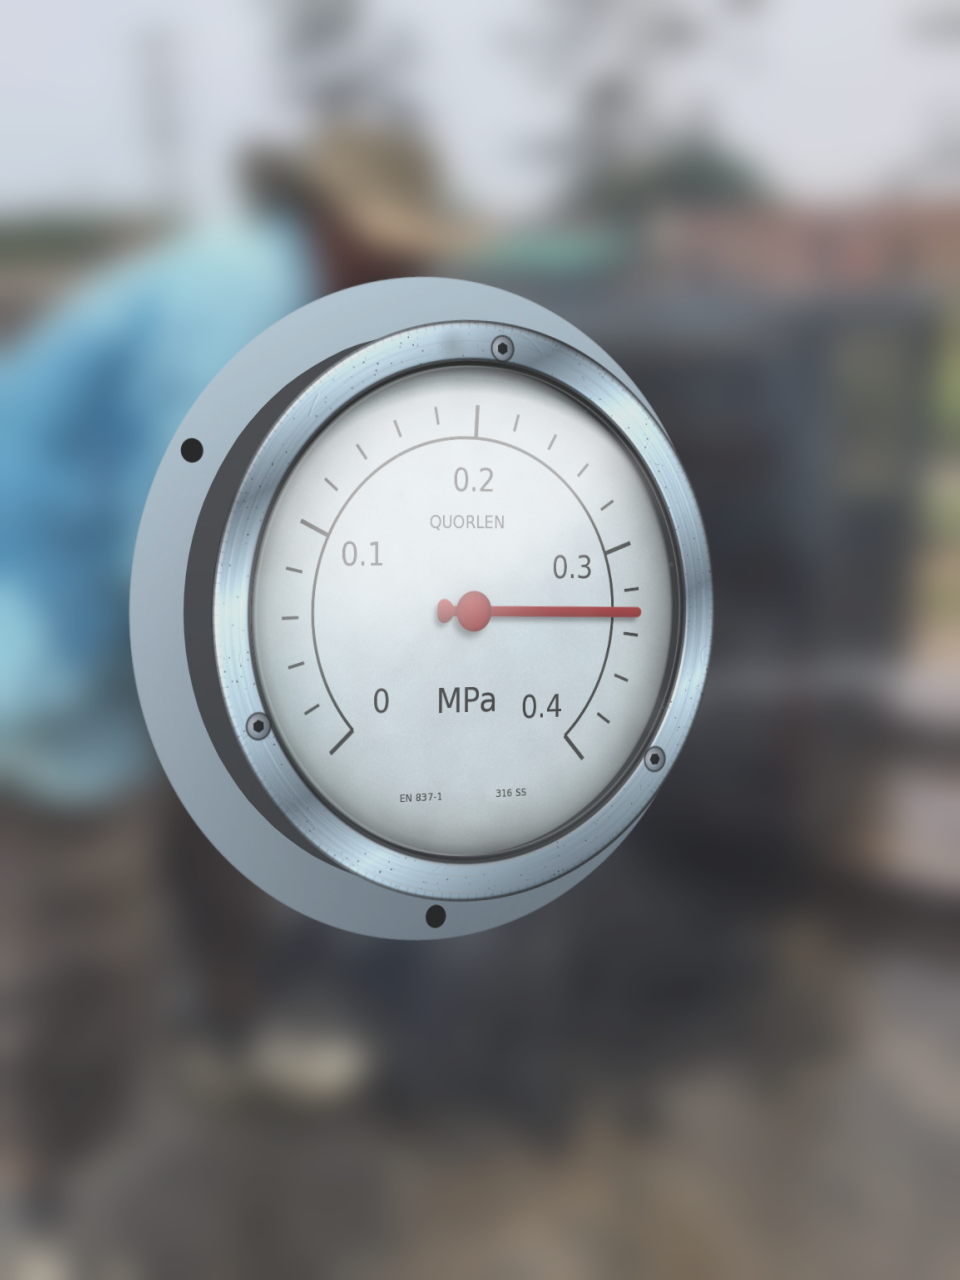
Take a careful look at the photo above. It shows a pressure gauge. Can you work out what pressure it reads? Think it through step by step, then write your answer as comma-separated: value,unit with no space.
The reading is 0.33,MPa
